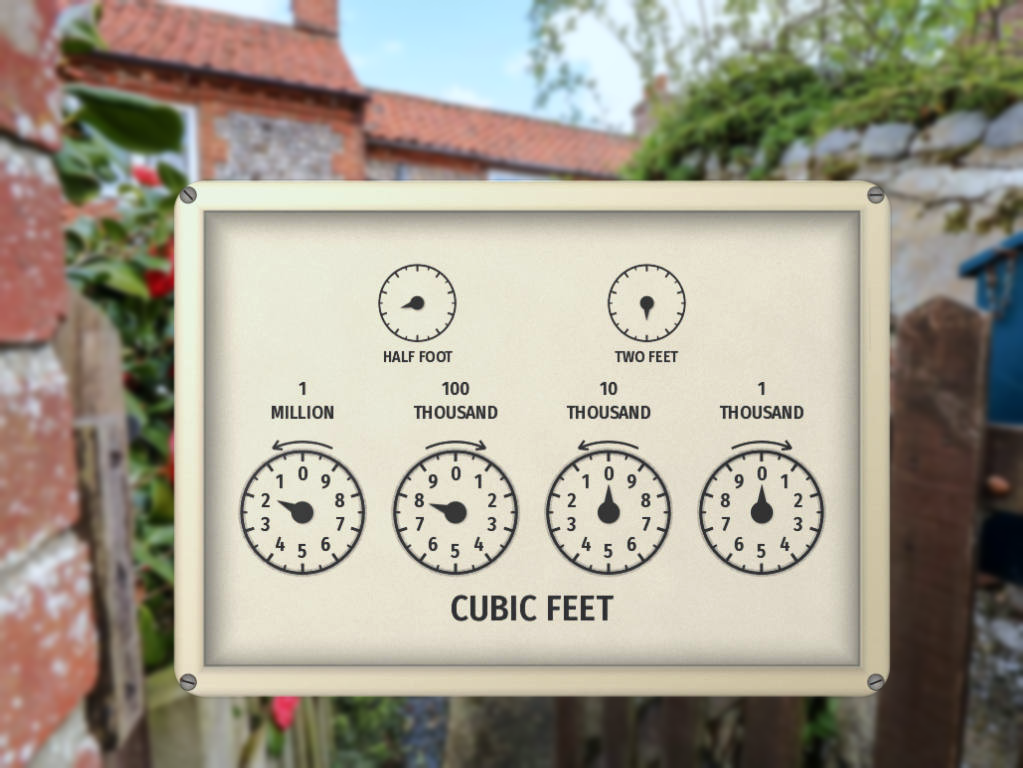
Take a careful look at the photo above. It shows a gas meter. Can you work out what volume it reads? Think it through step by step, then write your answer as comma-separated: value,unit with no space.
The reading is 180000,ft³
